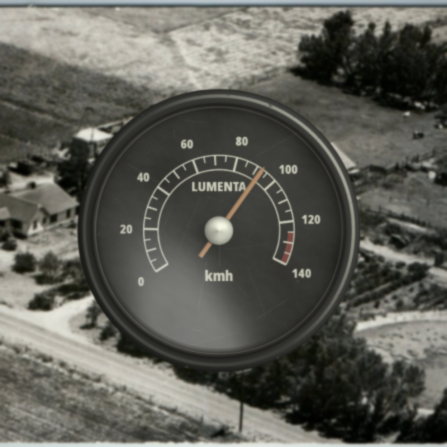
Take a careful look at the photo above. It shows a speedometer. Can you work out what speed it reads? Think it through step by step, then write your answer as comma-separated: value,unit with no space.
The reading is 92.5,km/h
